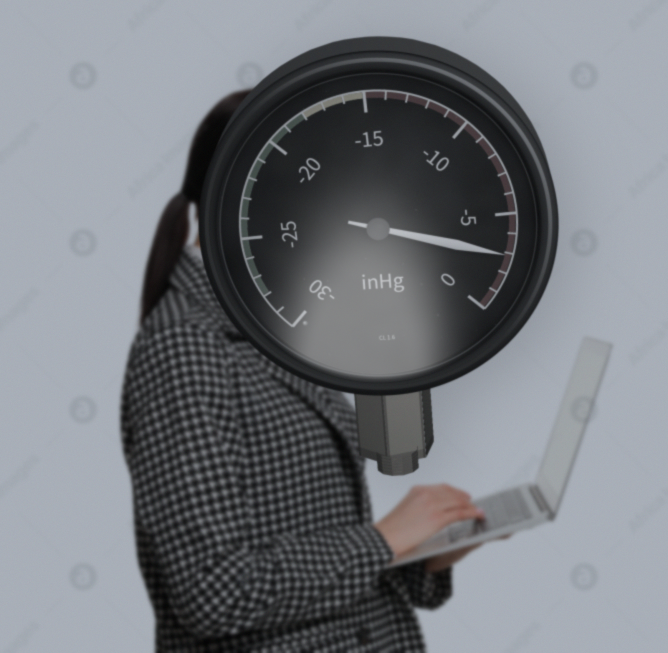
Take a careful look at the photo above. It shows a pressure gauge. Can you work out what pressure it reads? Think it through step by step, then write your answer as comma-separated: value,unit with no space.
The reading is -3,inHg
